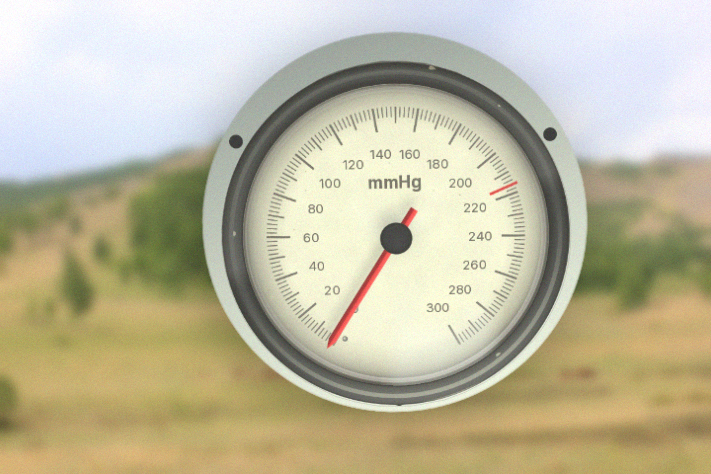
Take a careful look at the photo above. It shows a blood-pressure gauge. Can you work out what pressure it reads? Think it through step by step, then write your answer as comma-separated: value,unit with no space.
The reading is 2,mmHg
